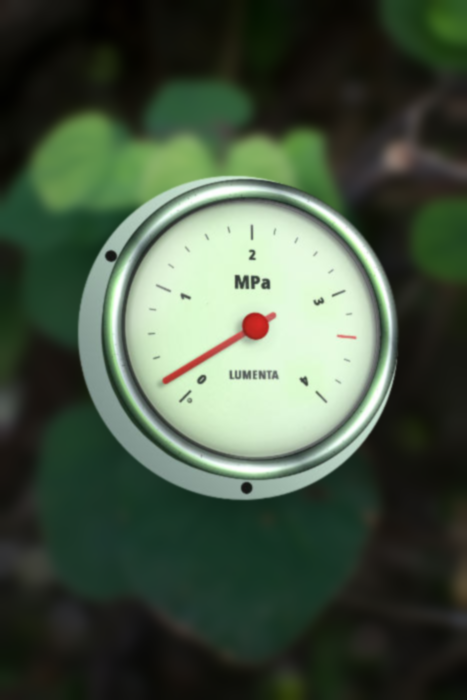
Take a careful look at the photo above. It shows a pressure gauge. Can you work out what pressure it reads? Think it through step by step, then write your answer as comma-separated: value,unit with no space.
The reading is 0.2,MPa
